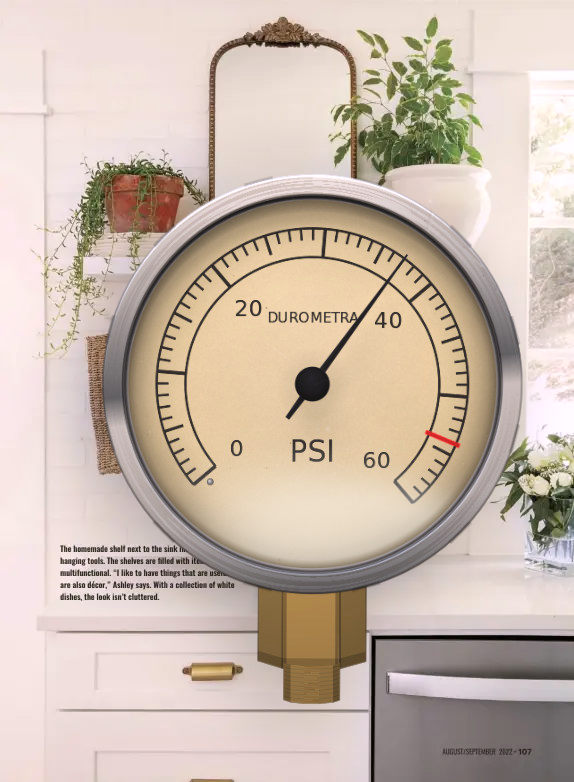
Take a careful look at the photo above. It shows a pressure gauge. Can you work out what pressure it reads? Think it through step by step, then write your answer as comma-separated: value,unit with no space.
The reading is 37,psi
